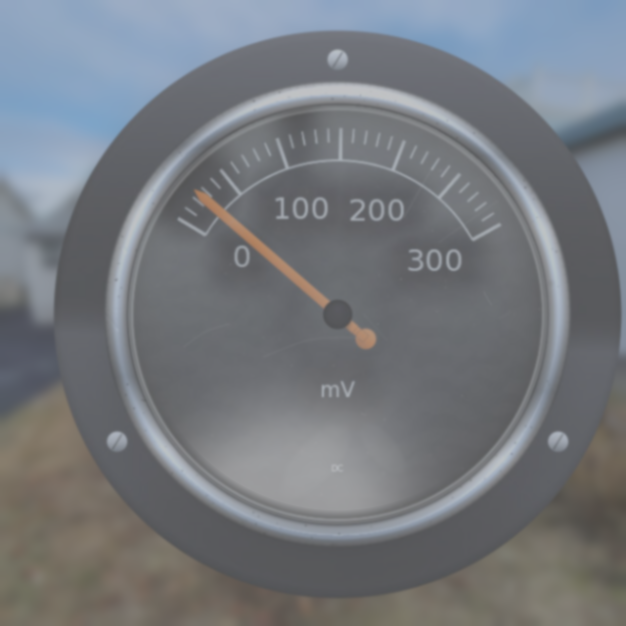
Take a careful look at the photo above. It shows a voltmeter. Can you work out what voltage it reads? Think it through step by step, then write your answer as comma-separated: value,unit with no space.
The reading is 25,mV
